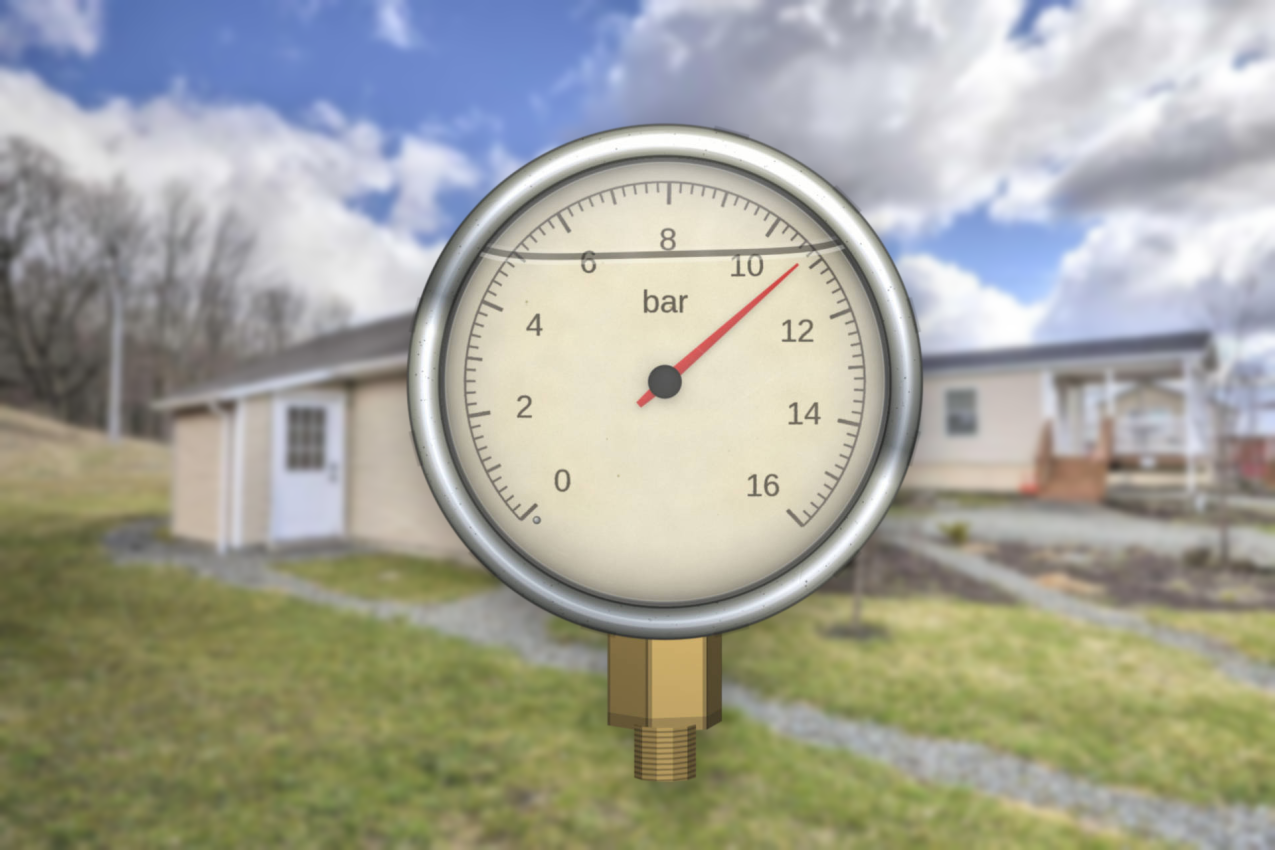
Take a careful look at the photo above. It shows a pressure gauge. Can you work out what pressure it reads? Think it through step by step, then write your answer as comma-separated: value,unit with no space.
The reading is 10.8,bar
